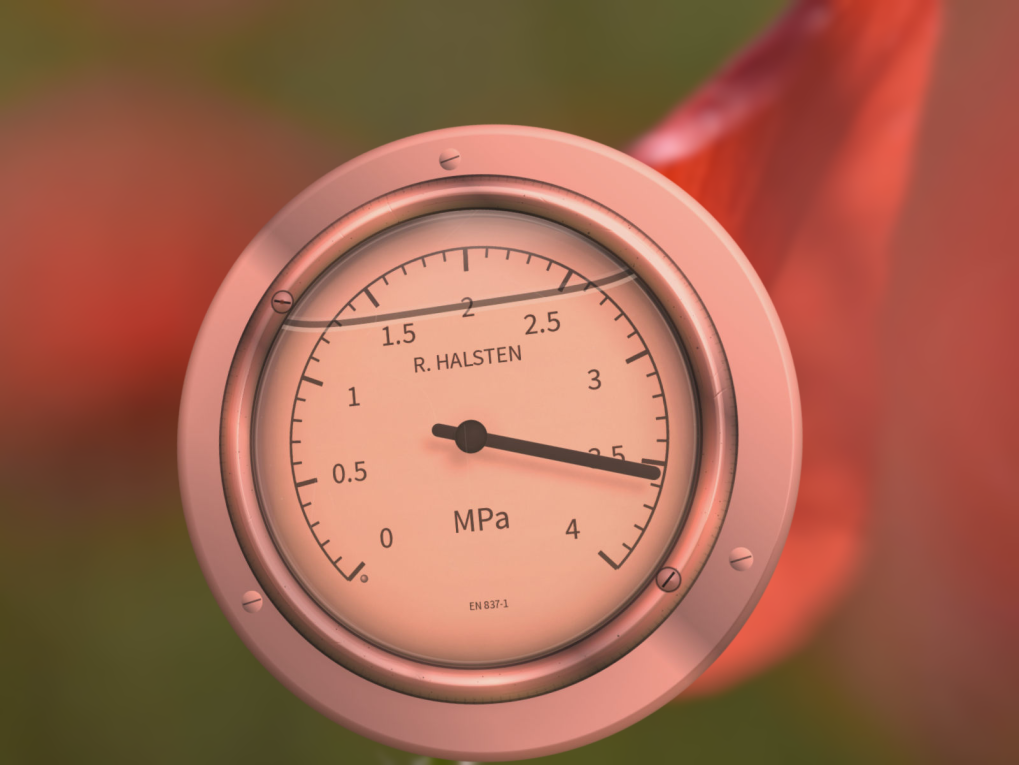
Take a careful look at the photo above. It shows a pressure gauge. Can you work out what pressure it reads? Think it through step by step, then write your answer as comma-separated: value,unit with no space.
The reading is 3.55,MPa
